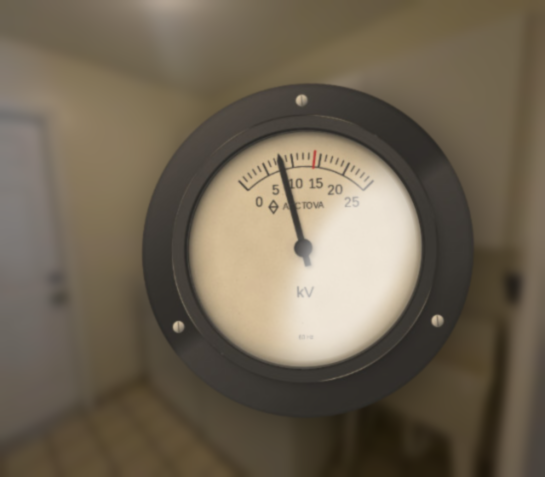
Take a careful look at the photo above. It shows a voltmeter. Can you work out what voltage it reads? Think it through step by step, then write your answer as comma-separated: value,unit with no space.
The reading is 8,kV
